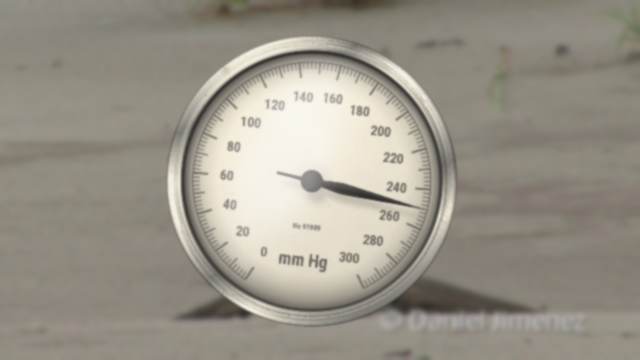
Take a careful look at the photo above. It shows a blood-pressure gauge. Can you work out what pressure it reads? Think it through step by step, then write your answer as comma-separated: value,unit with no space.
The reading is 250,mmHg
